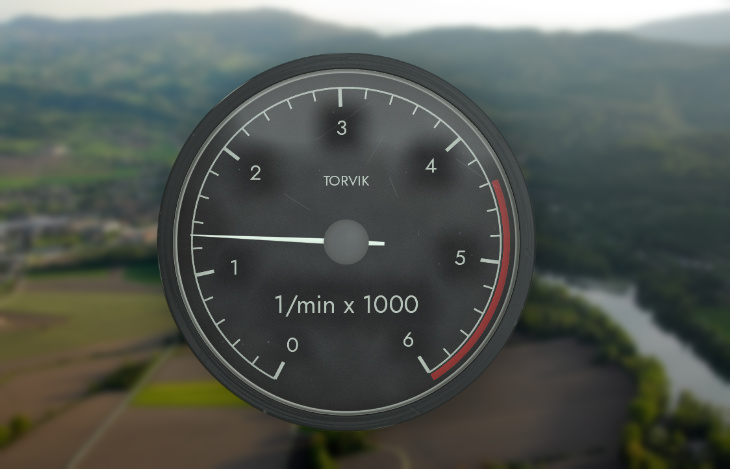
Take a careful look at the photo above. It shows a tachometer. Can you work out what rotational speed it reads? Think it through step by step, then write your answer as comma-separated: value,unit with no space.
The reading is 1300,rpm
